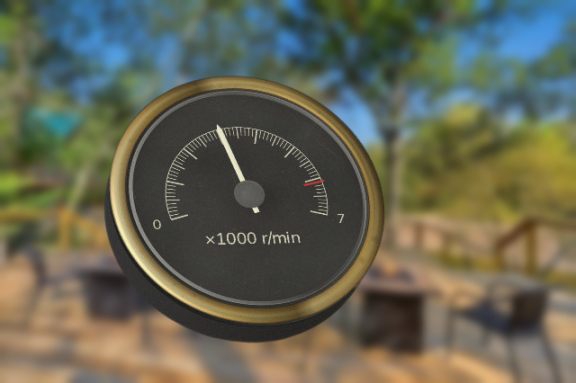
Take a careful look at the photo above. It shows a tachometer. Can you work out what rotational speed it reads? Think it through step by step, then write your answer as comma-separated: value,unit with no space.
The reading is 3000,rpm
